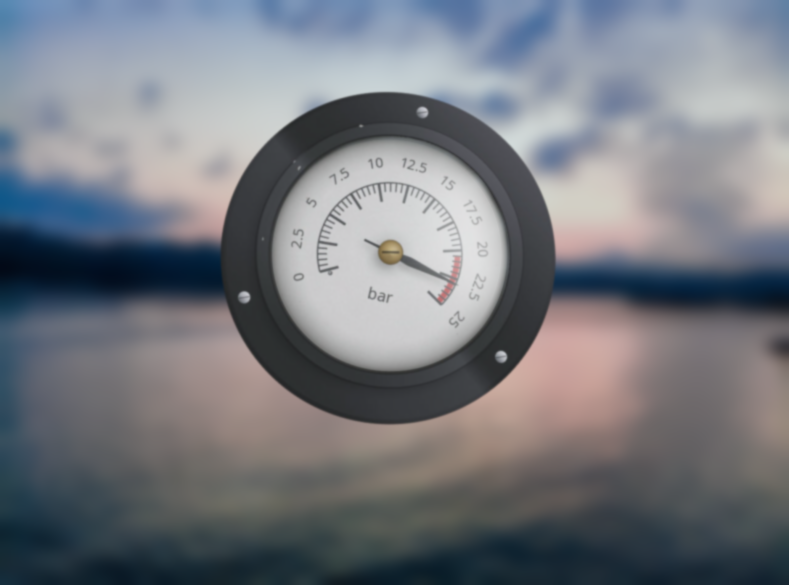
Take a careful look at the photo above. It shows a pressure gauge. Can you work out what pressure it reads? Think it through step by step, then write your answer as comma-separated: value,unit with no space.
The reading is 23,bar
